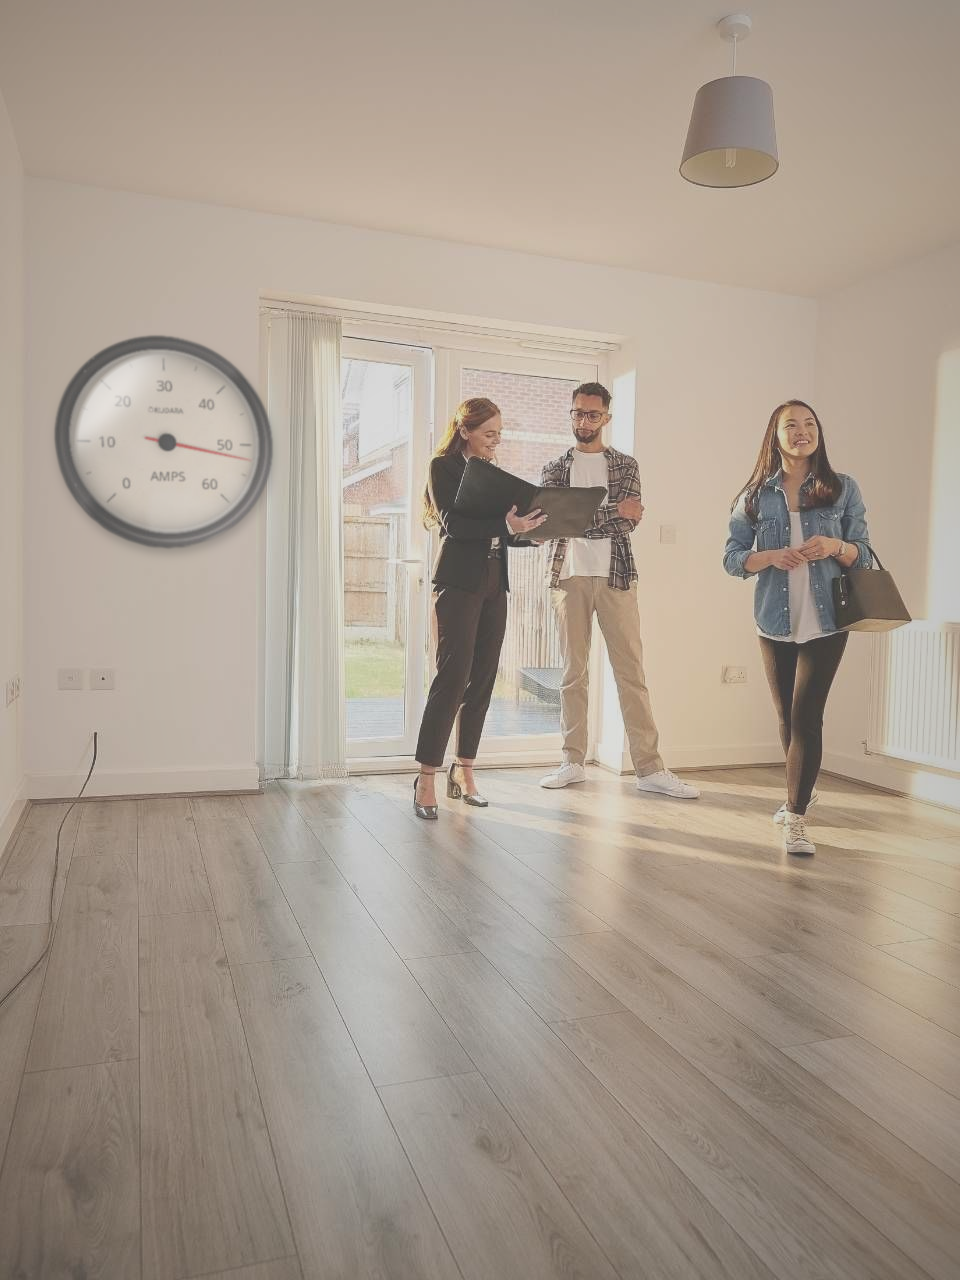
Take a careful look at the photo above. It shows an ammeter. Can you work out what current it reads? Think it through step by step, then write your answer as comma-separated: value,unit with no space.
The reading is 52.5,A
